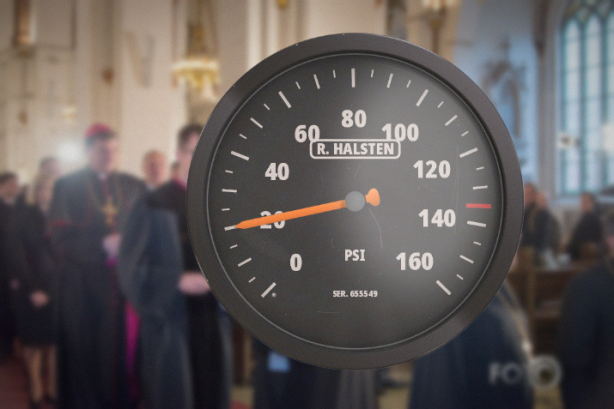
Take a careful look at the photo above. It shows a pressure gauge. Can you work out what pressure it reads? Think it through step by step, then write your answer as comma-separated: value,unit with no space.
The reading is 20,psi
